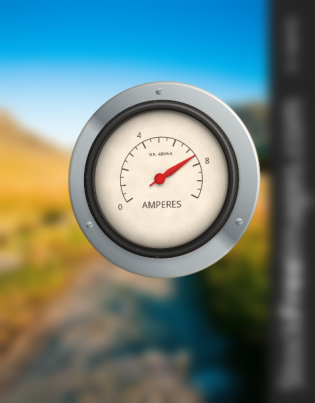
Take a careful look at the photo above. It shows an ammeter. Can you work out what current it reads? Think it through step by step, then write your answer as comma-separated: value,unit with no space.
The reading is 7.5,A
